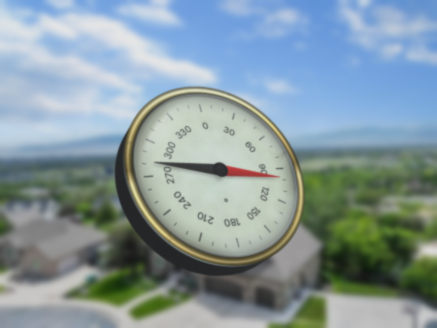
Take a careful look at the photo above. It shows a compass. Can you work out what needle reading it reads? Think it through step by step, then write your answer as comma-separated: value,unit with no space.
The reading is 100,°
